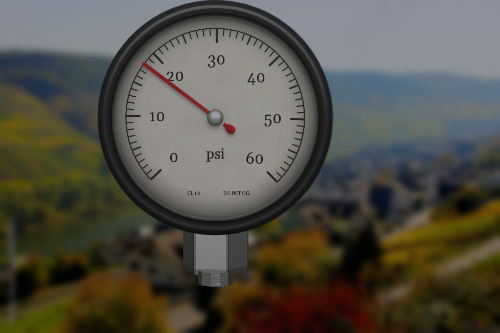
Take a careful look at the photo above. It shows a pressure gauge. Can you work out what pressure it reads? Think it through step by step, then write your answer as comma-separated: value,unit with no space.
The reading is 18,psi
